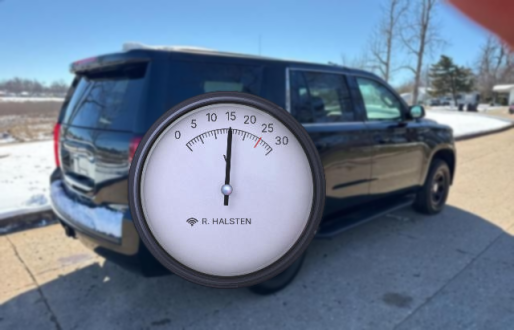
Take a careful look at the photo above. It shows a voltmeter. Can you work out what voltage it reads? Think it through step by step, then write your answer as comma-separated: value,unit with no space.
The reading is 15,V
